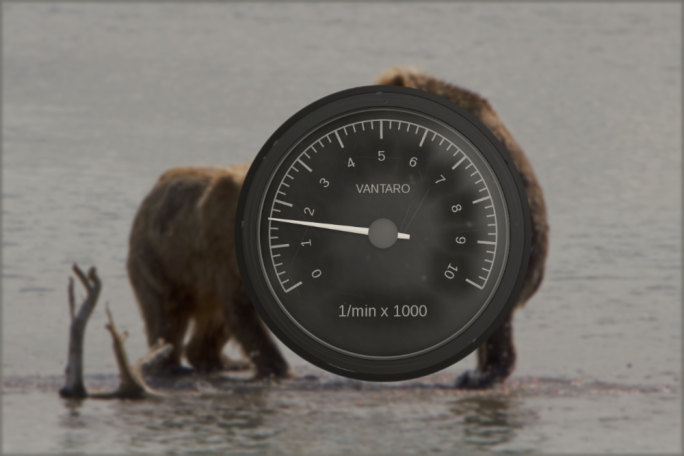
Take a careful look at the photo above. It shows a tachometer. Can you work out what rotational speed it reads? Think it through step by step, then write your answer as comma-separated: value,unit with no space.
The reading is 1600,rpm
